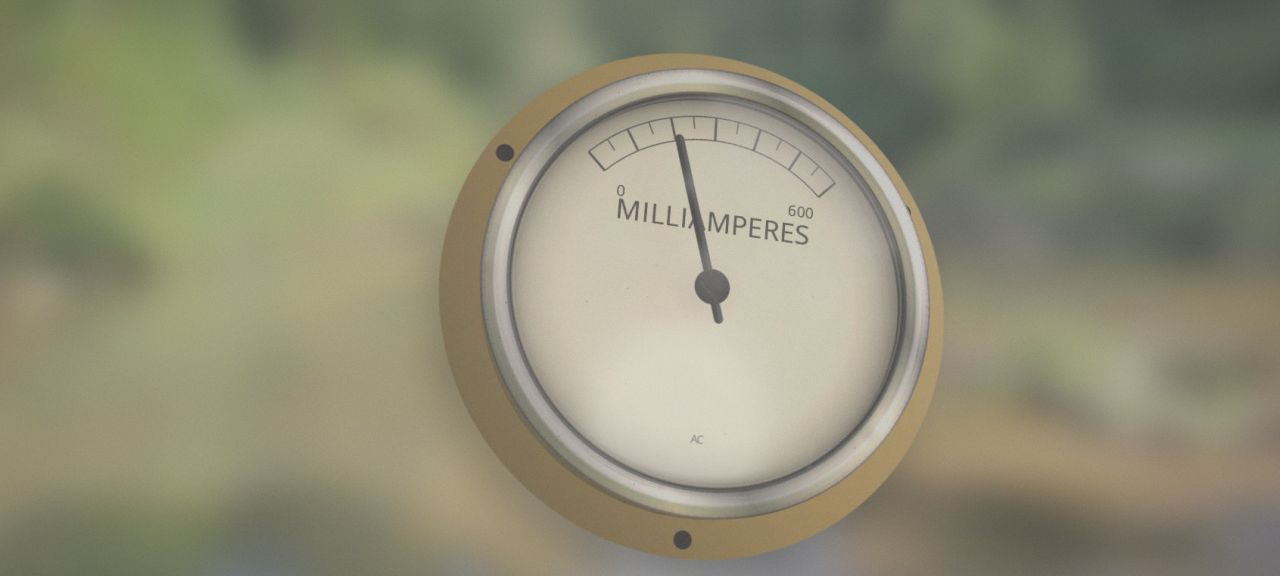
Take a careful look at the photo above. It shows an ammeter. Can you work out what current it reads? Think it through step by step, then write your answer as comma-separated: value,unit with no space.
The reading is 200,mA
